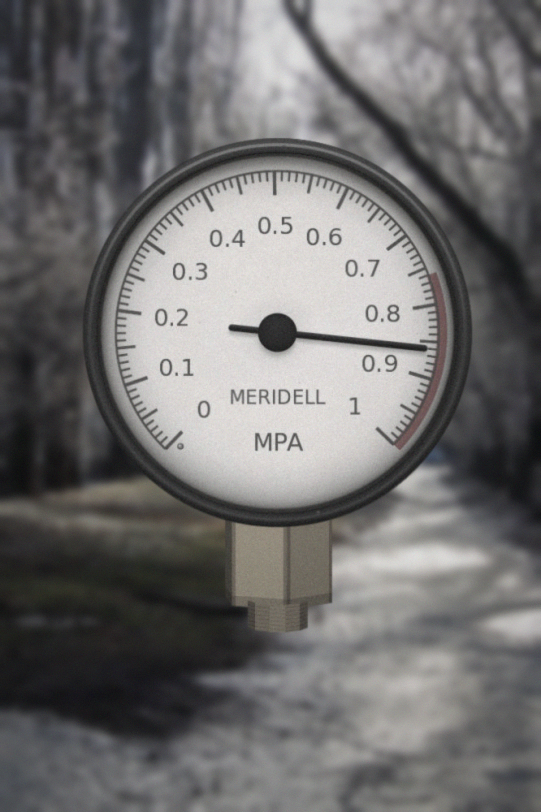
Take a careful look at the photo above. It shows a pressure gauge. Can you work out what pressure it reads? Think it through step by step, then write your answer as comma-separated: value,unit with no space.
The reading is 0.86,MPa
